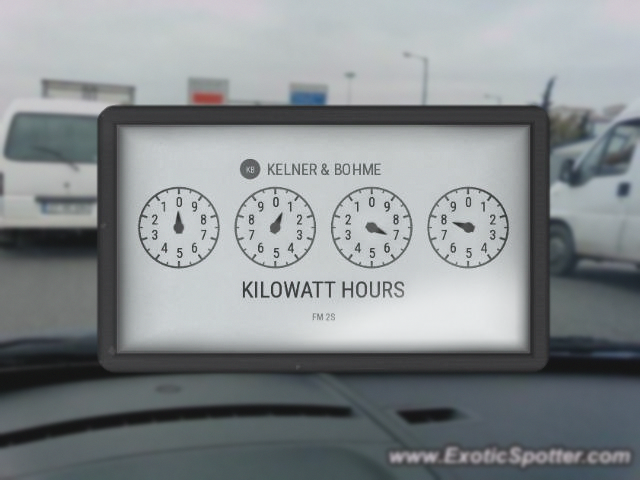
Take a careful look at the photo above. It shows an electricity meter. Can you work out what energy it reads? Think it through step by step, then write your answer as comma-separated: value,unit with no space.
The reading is 68,kWh
